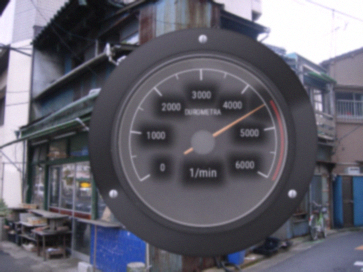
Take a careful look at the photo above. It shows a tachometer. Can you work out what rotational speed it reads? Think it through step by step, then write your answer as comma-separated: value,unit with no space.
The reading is 4500,rpm
